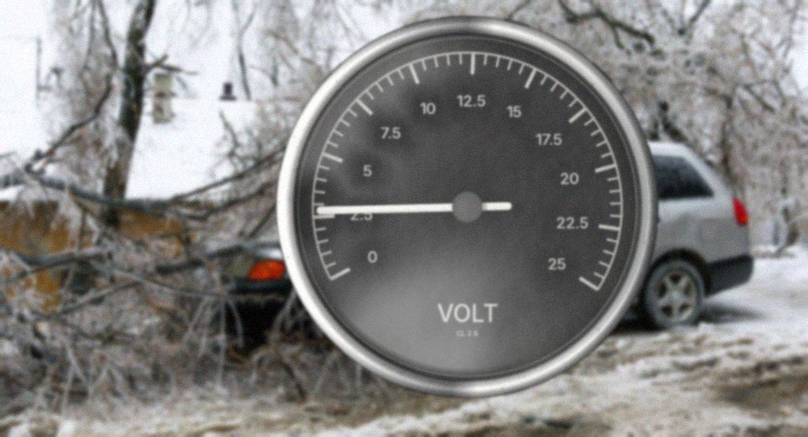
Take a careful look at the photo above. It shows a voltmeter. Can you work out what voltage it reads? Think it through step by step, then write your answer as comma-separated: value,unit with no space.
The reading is 2.75,V
